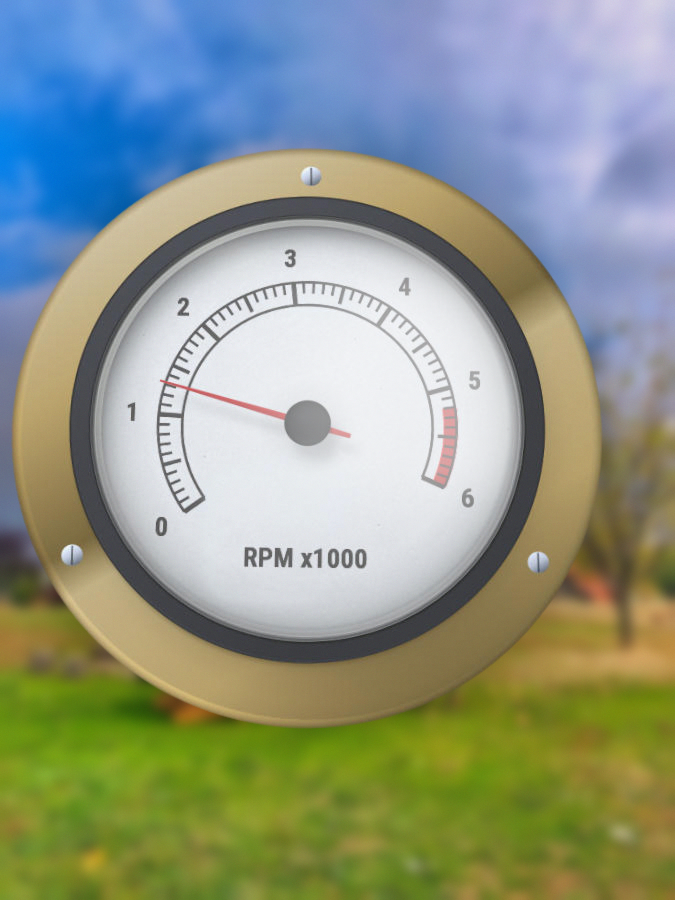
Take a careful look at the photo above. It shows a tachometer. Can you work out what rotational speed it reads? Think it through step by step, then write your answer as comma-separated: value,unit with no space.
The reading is 1300,rpm
